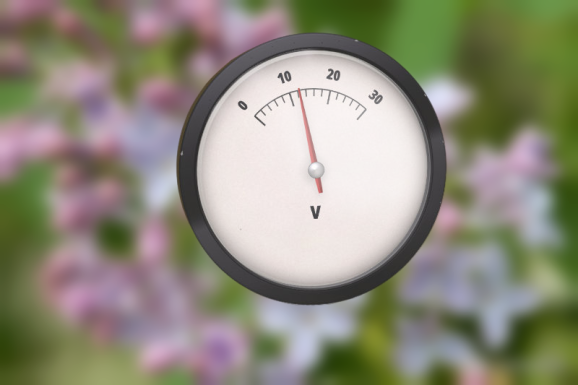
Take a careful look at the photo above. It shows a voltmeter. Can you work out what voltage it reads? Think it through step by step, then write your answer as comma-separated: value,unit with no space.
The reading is 12,V
